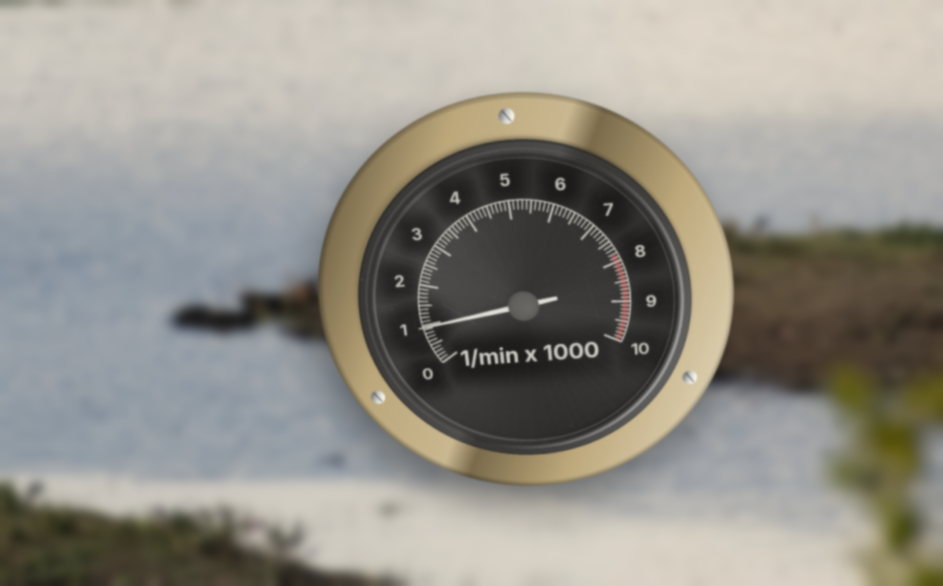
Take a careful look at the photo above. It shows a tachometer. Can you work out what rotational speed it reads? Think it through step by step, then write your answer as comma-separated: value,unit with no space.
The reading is 1000,rpm
